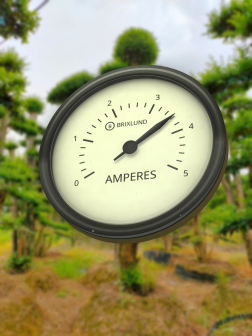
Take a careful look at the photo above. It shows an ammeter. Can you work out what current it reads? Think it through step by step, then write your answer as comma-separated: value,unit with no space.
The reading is 3.6,A
